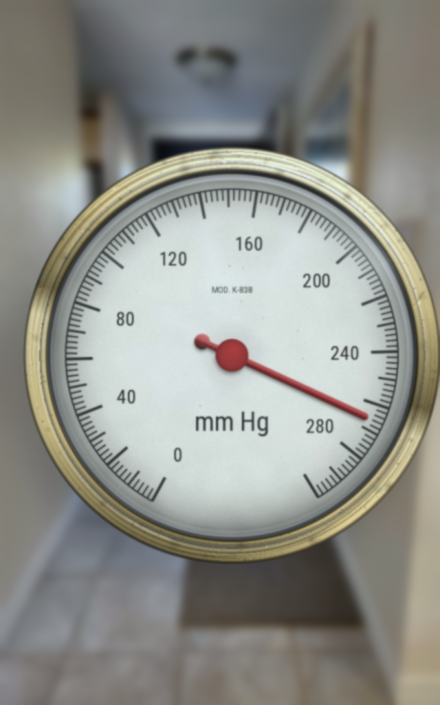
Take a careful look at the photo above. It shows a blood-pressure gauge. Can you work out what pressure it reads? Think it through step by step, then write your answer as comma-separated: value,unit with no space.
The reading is 266,mmHg
